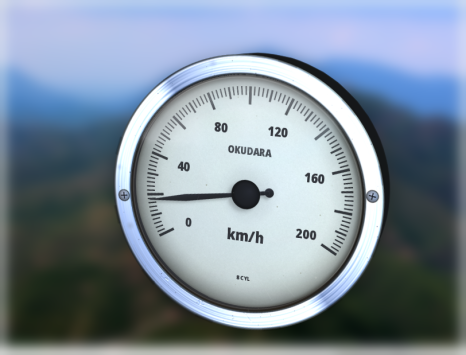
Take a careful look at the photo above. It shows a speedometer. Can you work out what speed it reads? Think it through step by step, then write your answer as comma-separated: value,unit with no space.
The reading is 18,km/h
